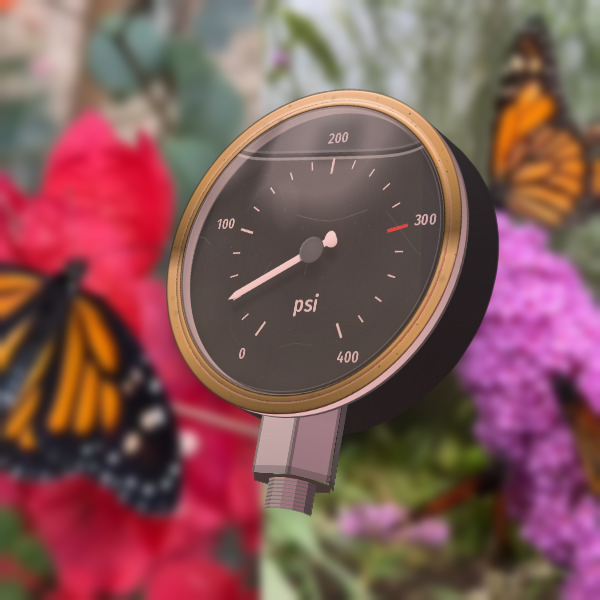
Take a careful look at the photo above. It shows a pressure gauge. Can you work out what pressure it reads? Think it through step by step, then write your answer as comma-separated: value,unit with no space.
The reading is 40,psi
